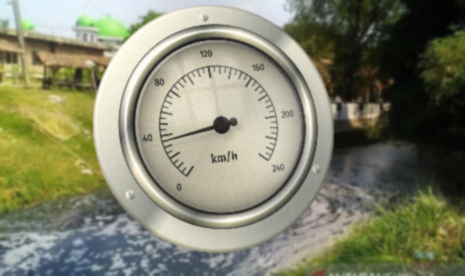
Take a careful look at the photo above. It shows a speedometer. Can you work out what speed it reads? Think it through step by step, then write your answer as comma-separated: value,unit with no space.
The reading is 35,km/h
